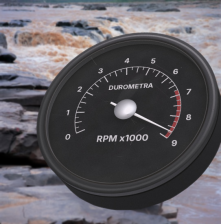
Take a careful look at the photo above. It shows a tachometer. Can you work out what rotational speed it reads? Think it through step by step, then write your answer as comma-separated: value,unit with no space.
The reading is 8750,rpm
